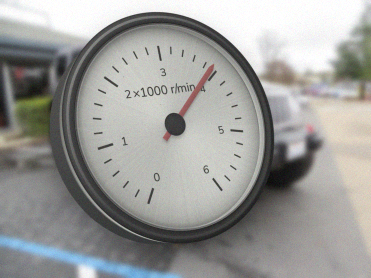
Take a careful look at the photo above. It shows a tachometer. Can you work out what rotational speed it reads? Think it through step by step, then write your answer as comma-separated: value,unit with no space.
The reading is 3900,rpm
